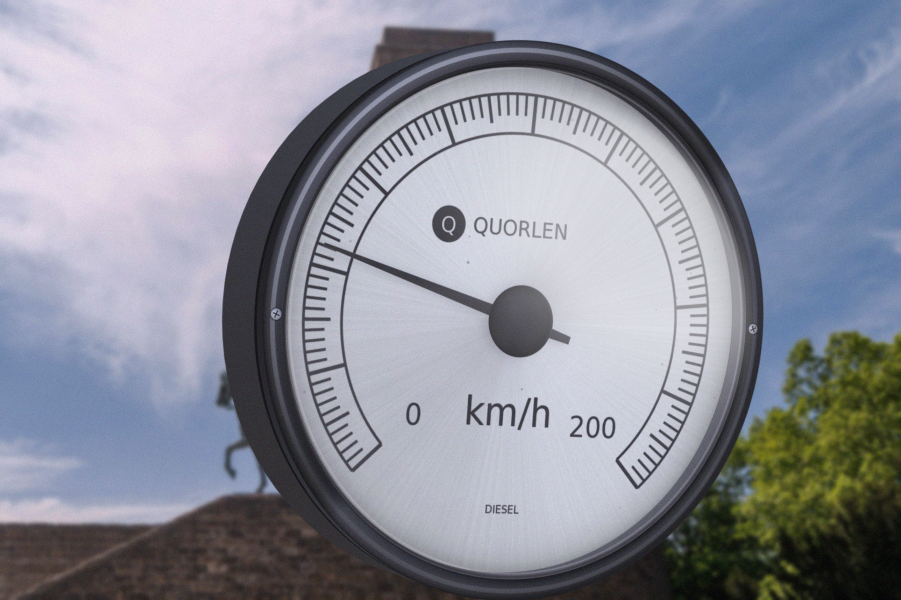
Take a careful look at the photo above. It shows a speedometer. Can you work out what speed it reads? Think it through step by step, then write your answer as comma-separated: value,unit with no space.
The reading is 44,km/h
